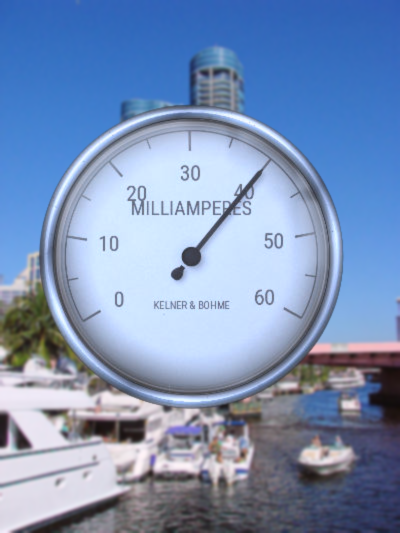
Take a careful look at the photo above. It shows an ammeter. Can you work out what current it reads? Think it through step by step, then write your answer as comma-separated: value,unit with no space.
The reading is 40,mA
